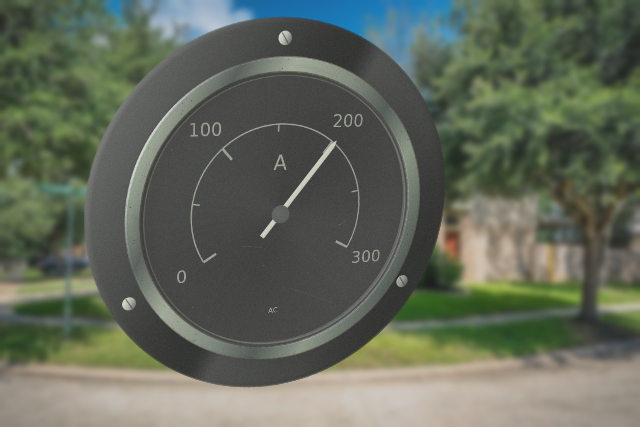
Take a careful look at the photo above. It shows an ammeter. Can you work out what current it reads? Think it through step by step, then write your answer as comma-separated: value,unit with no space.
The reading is 200,A
